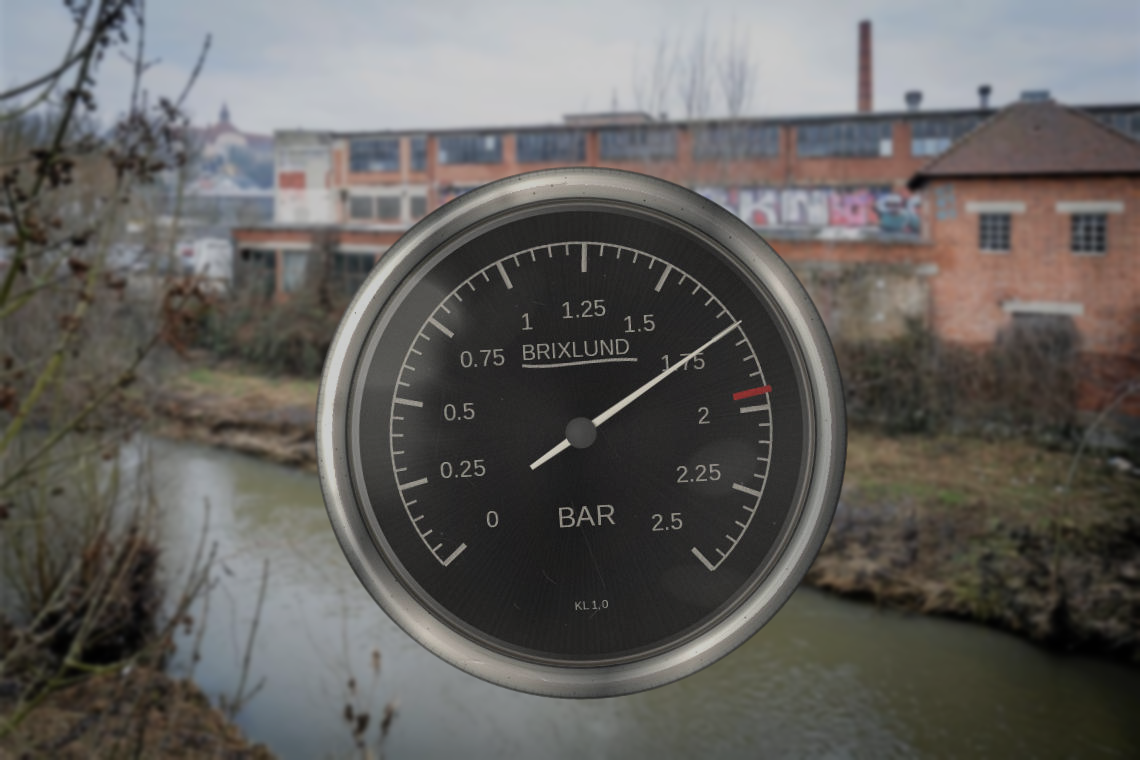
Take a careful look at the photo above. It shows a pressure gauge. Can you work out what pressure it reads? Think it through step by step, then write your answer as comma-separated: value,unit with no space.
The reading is 1.75,bar
